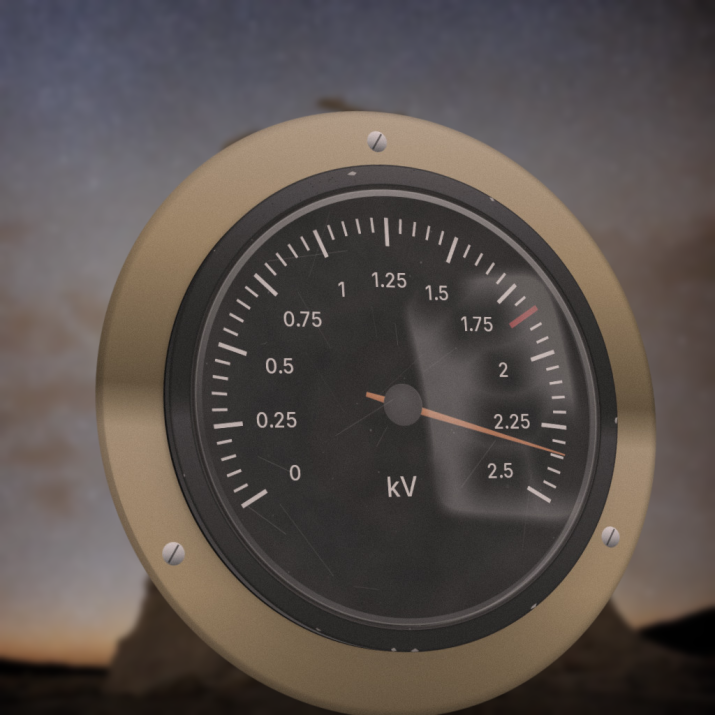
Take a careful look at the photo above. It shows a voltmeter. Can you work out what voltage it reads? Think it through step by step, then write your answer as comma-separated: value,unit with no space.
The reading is 2.35,kV
